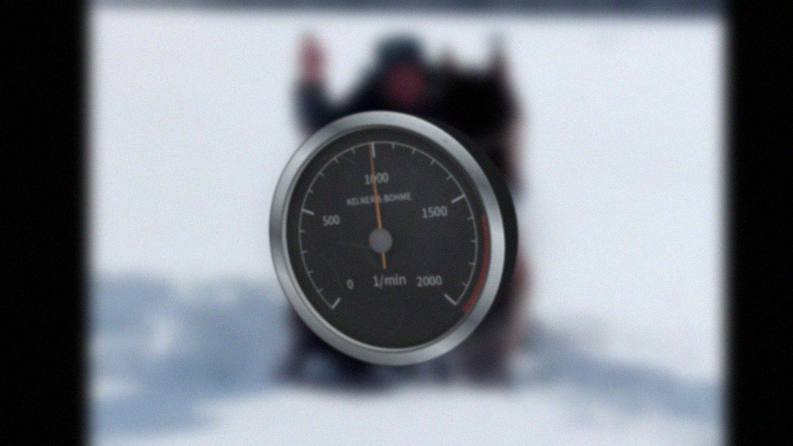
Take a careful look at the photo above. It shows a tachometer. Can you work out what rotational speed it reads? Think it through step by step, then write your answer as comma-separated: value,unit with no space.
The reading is 1000,rpm
